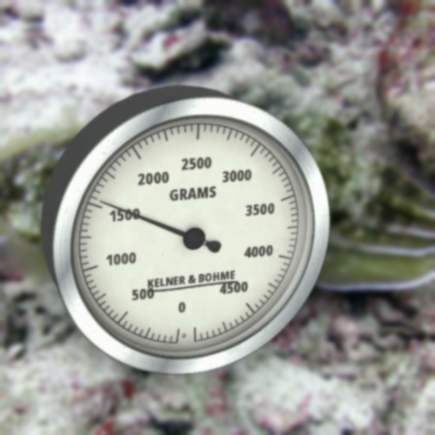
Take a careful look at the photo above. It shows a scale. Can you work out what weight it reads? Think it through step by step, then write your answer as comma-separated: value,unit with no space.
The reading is 1550,g
